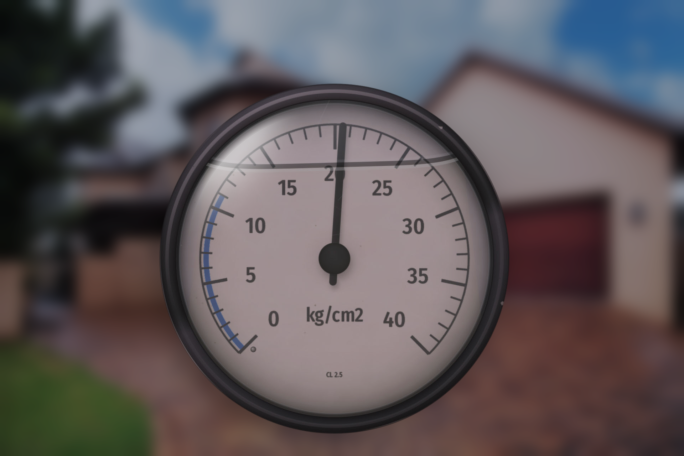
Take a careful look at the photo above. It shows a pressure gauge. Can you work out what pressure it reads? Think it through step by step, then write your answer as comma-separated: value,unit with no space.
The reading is 20.5,kg/cm²
